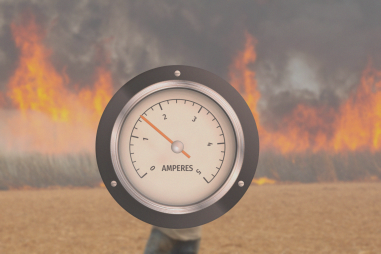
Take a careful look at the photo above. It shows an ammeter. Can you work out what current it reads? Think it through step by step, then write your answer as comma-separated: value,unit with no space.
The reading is 1.5,A
